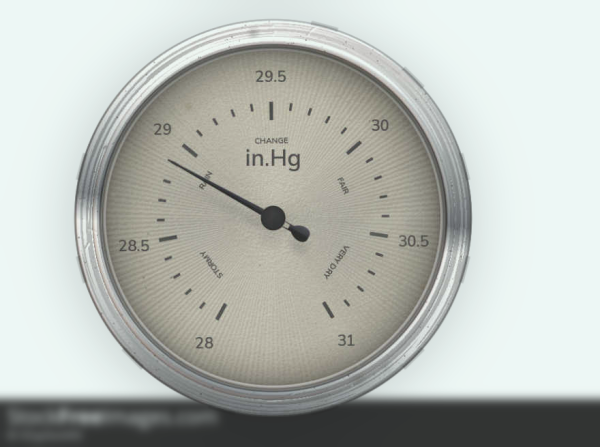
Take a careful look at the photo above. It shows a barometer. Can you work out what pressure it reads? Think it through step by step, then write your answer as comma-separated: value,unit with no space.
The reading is 28.9,inHg
